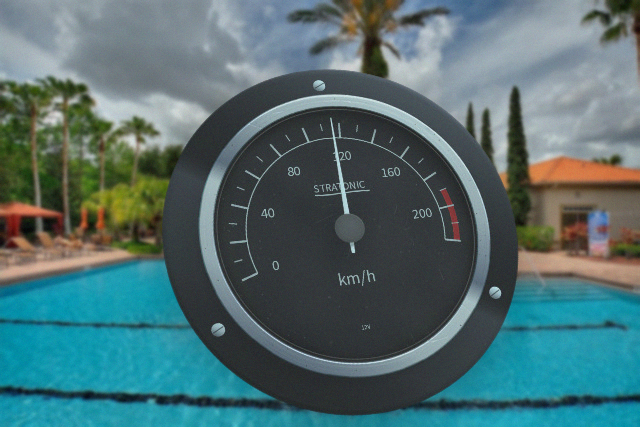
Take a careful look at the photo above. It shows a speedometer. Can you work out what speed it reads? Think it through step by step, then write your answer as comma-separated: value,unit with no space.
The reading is 115,km/h
